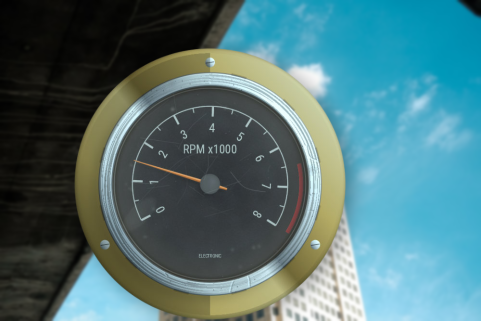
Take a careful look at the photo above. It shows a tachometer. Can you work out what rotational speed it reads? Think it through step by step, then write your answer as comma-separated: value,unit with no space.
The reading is 1500,rpm
